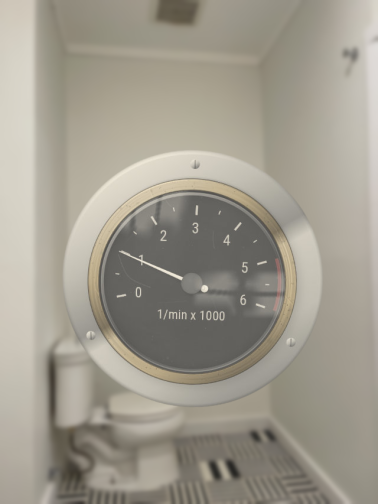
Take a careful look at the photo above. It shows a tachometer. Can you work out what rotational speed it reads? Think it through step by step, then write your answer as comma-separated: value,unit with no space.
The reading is 1000,rpm
